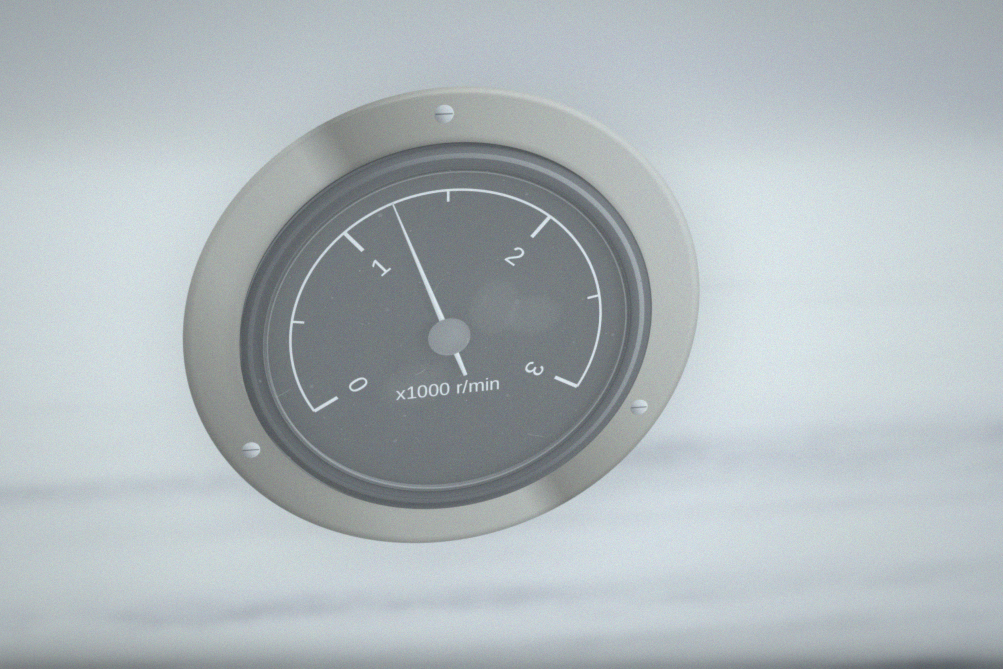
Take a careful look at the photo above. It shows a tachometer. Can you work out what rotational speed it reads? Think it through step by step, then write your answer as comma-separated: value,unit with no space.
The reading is 1250,rpm
